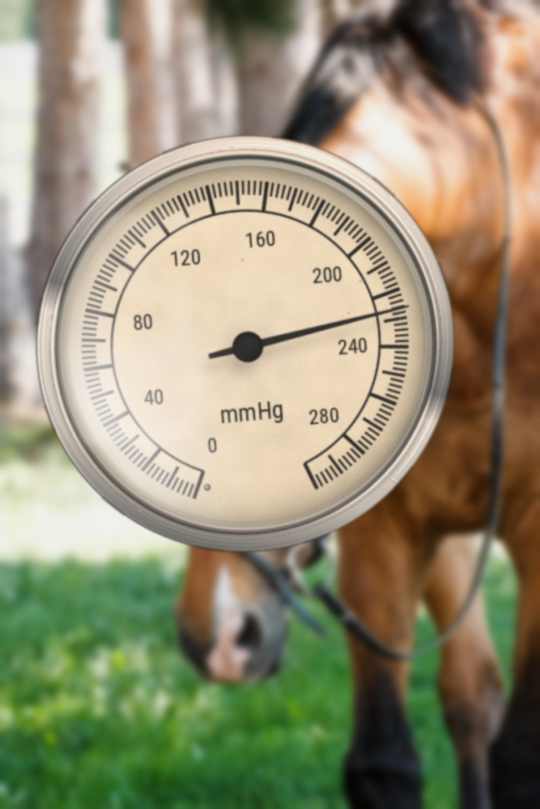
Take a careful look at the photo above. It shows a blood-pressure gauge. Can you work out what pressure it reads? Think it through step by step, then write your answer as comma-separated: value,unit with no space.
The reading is 226,mmHg
